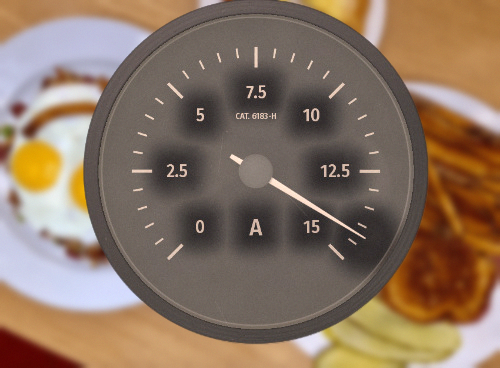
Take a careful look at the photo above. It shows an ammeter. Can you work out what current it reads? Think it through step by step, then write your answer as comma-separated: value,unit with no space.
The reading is 14.25,A
